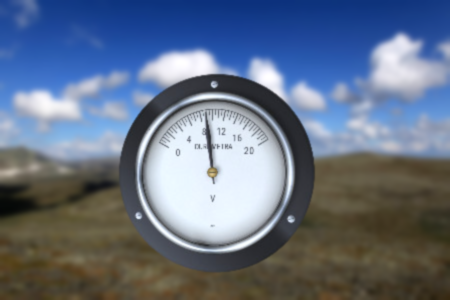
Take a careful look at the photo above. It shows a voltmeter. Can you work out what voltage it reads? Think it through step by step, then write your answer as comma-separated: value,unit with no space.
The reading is 9,V
